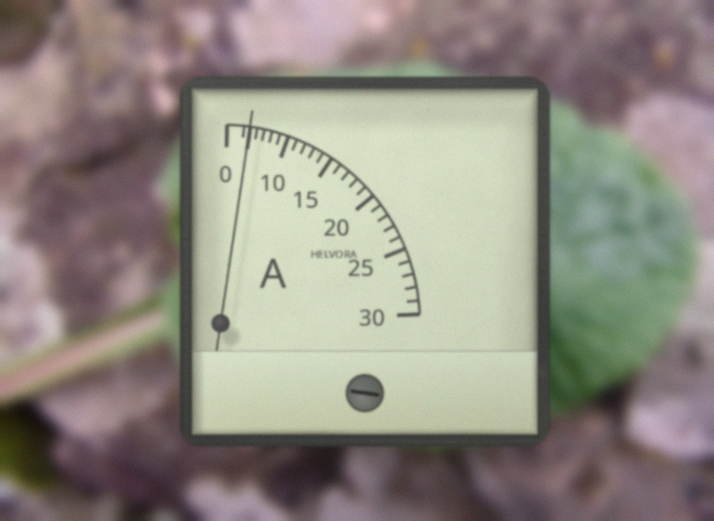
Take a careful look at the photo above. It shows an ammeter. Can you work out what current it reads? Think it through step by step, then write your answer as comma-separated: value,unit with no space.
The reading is 5,A
